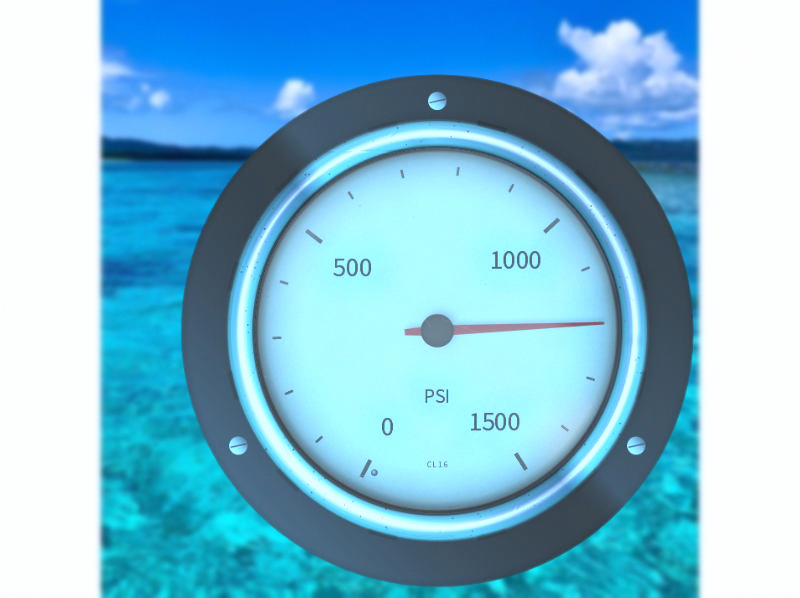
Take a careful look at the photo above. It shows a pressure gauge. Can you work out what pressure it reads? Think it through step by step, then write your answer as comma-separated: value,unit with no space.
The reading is 1200,psi
